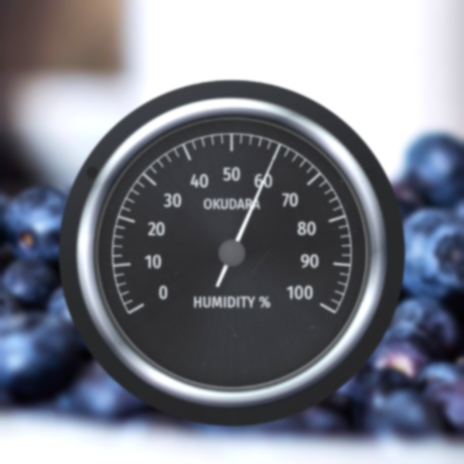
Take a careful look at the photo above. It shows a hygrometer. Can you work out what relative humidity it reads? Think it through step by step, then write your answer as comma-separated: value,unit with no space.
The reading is 60,%
